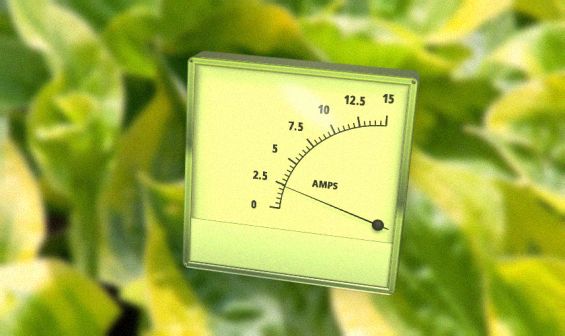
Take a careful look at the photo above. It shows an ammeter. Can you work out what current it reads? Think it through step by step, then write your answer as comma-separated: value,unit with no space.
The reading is 2.5,A
